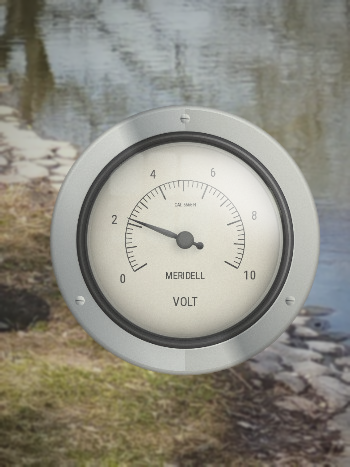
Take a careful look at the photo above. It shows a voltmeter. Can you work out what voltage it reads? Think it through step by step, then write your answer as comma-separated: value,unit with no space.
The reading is 2.2,V
